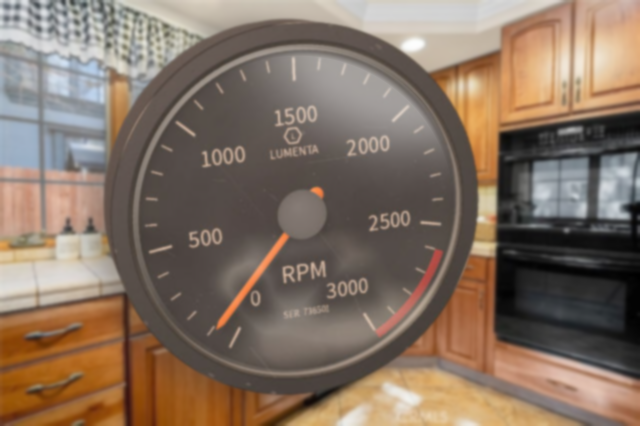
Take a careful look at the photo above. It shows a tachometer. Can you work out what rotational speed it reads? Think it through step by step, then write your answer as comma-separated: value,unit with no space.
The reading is 100,rpm
